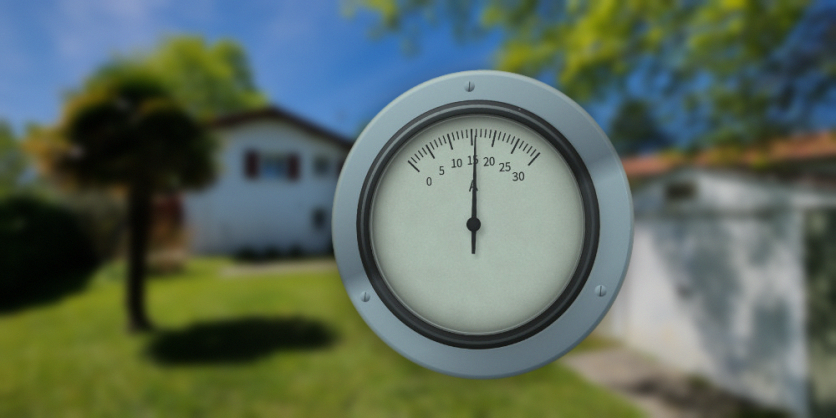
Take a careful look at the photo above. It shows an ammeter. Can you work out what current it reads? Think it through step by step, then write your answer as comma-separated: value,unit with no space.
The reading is 16,A
